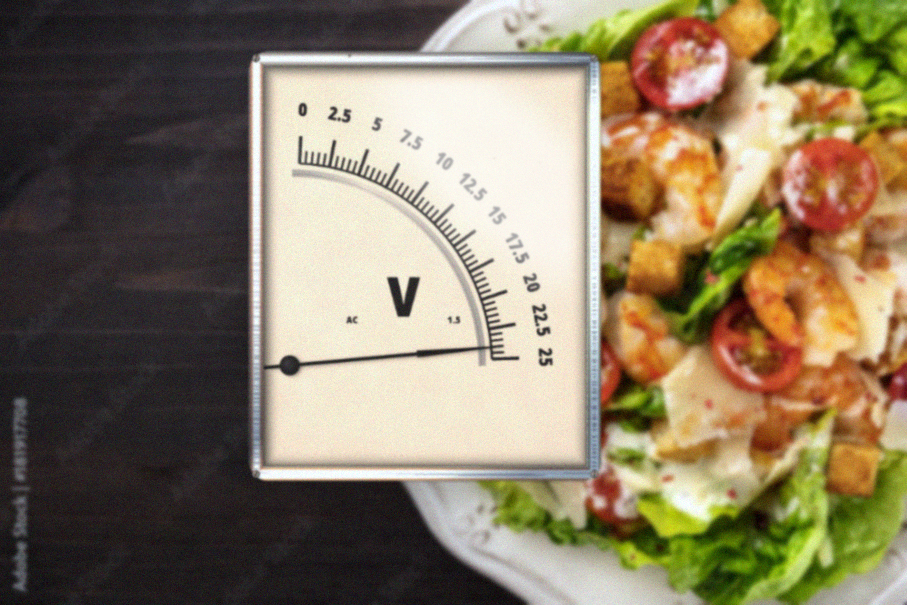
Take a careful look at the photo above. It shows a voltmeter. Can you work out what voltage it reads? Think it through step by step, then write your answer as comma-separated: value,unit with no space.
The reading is 24,V
